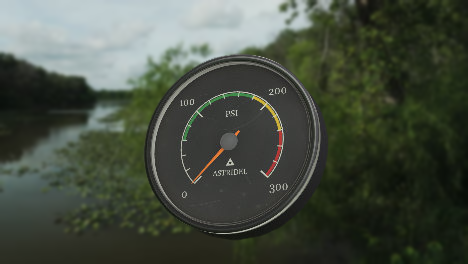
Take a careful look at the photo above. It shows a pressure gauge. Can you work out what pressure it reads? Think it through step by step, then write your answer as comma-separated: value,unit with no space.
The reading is 0,psi
